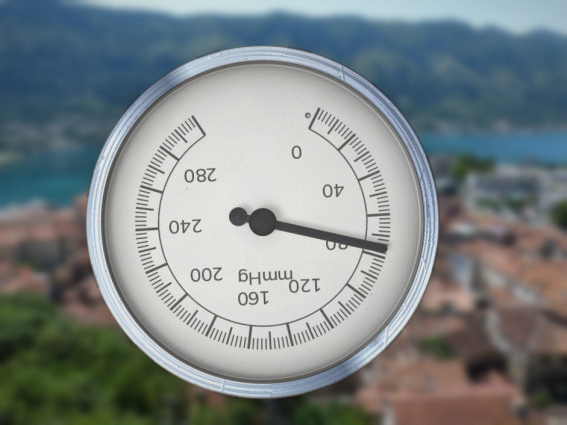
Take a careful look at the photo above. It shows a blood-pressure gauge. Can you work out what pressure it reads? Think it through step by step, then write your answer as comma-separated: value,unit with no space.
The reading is 76,mmHg
